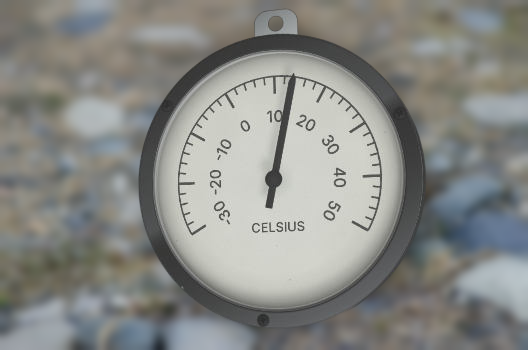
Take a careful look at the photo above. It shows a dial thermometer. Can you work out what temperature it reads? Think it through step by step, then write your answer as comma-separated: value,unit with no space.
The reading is 14,°C
